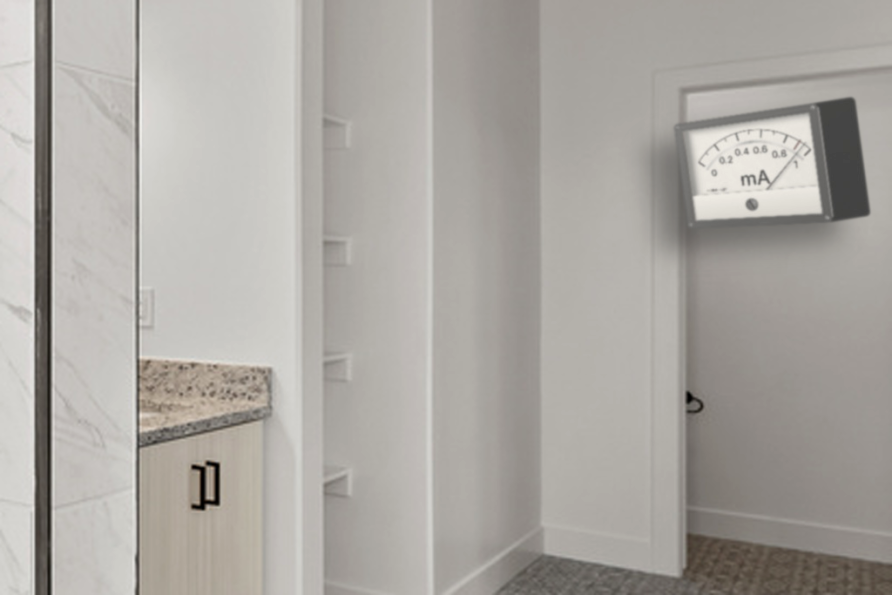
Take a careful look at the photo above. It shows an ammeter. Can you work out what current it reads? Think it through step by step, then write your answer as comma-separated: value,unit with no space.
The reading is 0.95,mA
